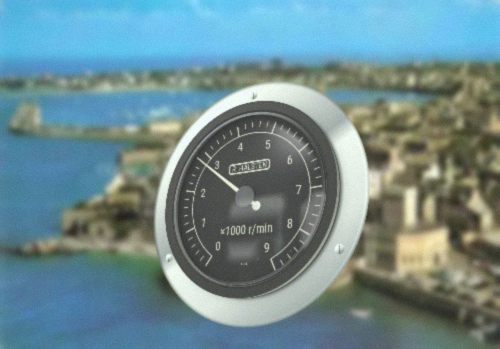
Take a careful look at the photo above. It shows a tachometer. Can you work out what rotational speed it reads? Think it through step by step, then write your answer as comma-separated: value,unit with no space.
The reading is 2800,rpm
